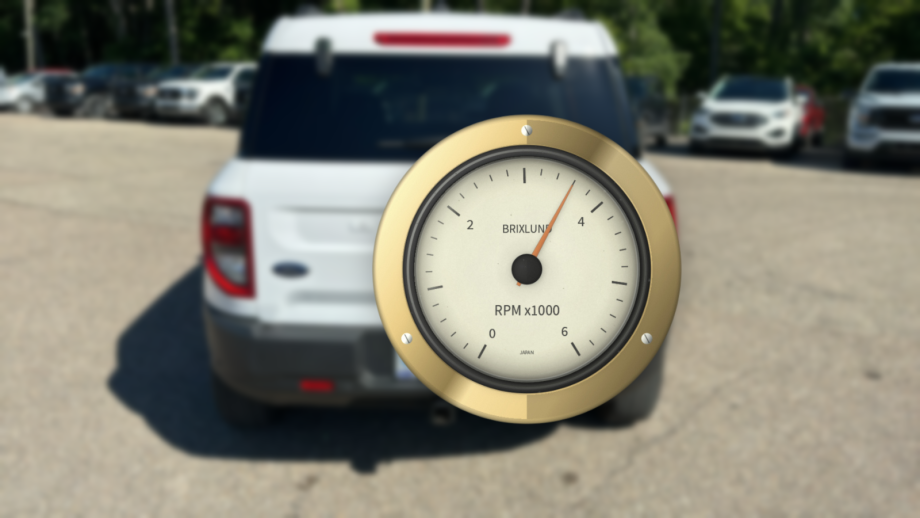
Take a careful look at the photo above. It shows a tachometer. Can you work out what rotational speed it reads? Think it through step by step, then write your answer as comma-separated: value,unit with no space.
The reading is 3600,rpm
